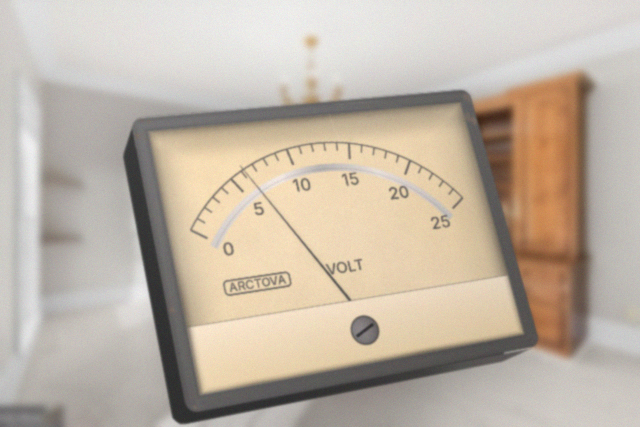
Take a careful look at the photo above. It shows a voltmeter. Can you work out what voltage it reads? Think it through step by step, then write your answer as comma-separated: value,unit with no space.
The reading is 6,V
